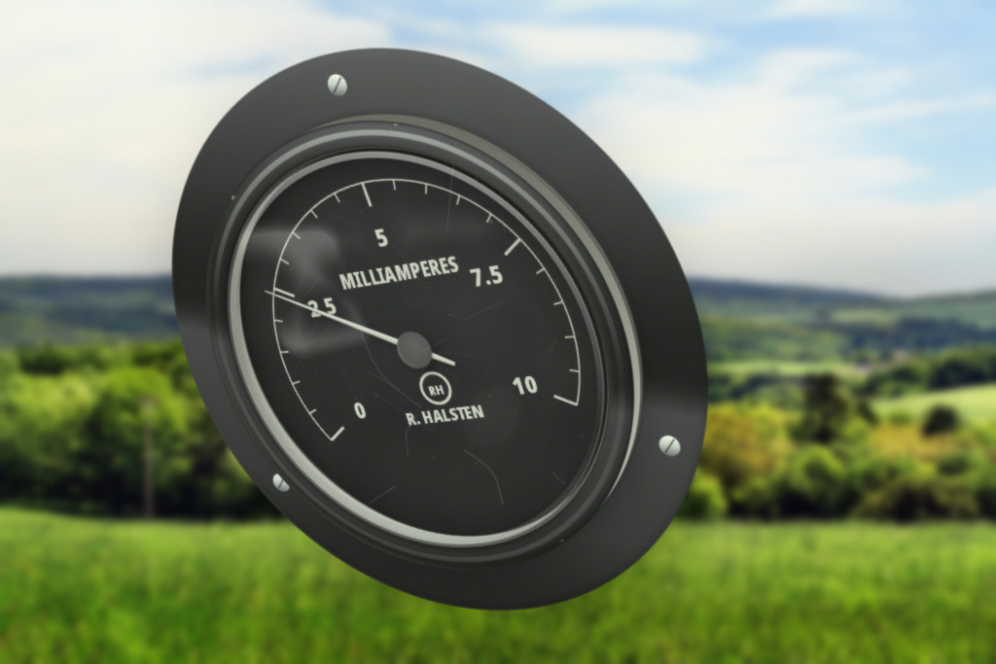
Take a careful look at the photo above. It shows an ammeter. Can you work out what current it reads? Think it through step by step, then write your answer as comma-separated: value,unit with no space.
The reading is 2.5,mA
